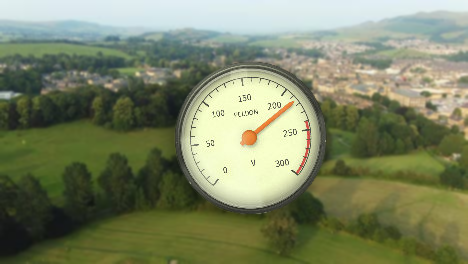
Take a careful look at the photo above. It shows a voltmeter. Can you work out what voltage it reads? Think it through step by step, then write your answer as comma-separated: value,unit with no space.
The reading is 215,V
